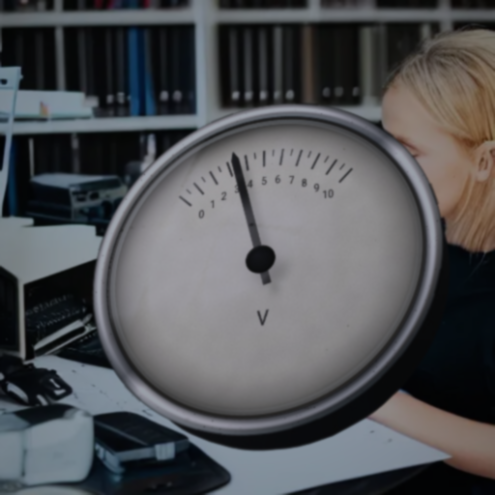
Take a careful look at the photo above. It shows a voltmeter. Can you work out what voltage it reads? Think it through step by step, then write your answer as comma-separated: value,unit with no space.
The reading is 3.5,V
